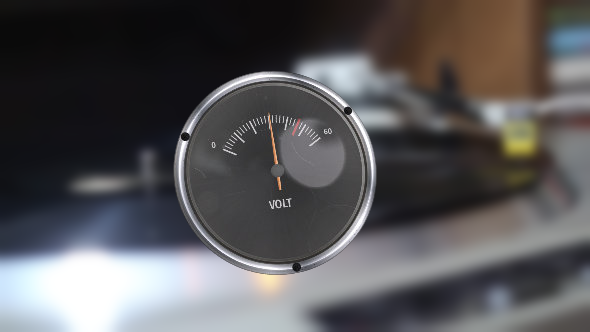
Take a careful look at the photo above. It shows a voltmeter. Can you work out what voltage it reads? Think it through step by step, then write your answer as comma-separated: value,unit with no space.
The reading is 30,V
